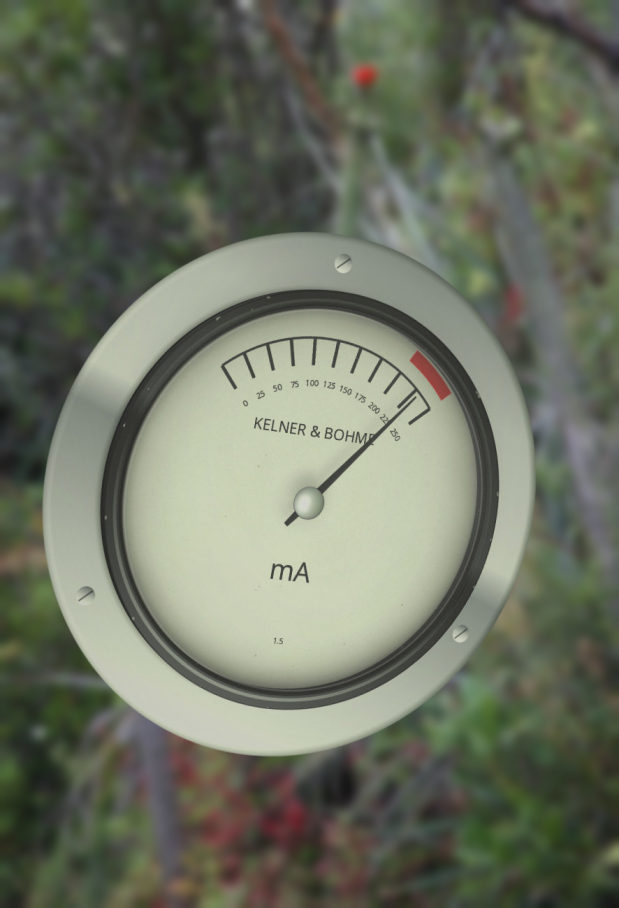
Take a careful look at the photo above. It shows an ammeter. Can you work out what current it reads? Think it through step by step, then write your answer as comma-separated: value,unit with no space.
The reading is 225,mA
